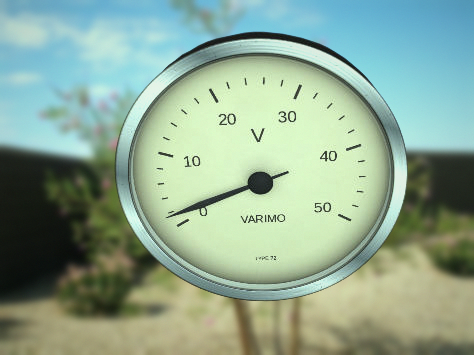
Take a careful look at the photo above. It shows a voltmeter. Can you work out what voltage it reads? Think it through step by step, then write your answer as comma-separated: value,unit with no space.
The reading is 2,V
